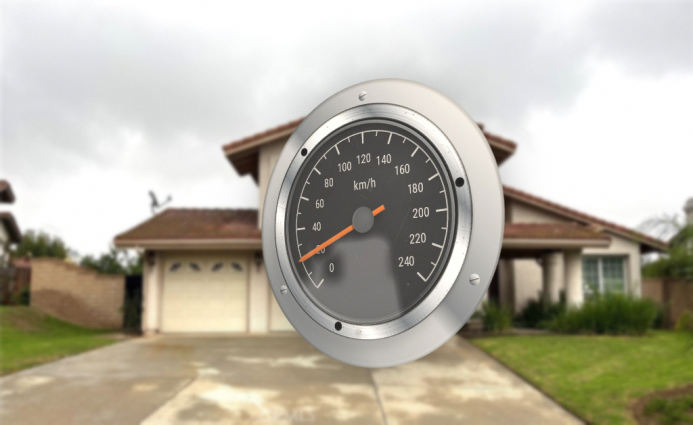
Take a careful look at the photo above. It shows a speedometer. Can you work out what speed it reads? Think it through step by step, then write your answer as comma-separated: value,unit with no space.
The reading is 20,km/h
